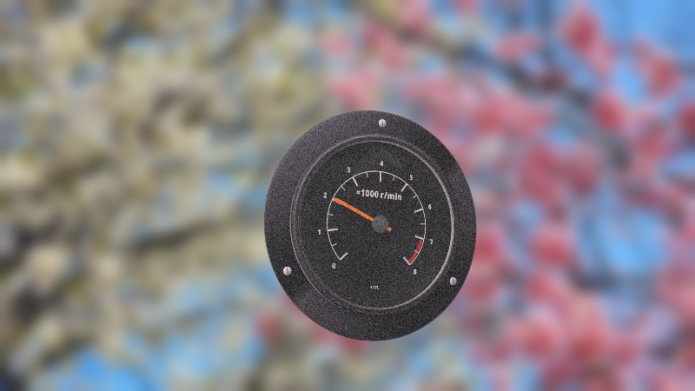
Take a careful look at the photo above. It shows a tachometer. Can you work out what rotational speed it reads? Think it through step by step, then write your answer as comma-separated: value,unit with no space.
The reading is 2000,rpm
